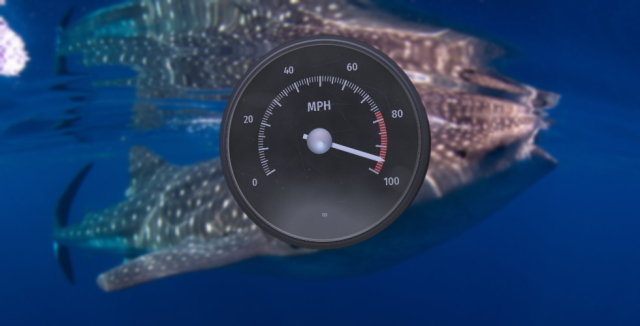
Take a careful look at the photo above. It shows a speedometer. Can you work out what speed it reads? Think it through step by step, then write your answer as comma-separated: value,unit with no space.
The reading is 95,mph
